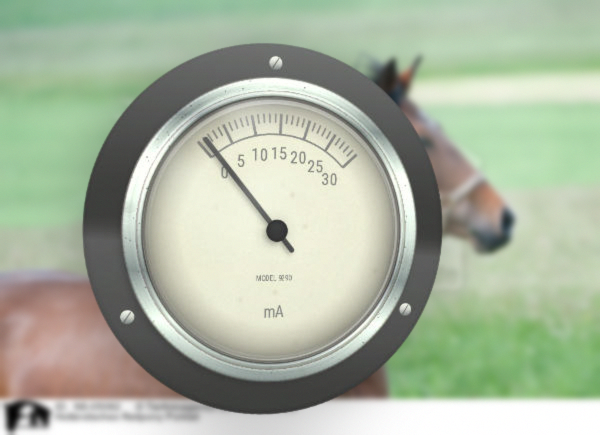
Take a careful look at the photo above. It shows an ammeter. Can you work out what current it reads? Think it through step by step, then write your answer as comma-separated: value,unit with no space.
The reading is 1,mA
